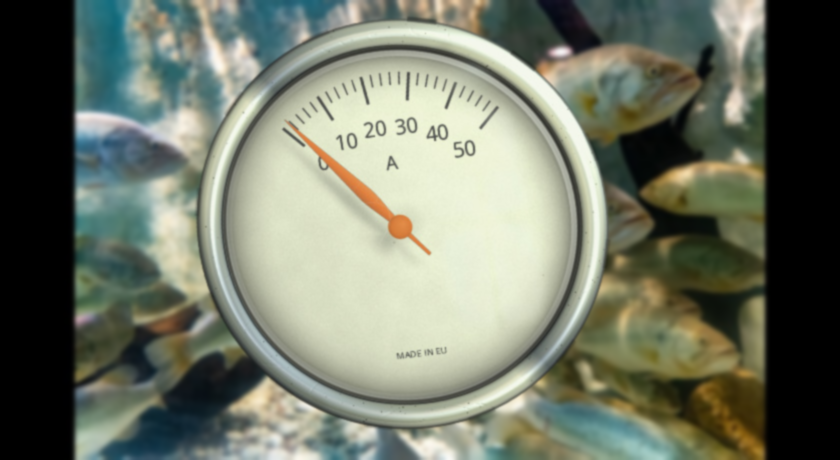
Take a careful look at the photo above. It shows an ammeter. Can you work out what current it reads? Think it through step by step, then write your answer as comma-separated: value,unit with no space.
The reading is 2,A
